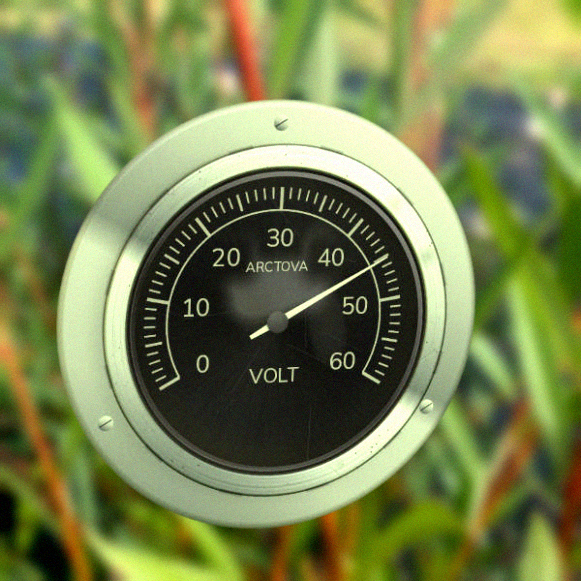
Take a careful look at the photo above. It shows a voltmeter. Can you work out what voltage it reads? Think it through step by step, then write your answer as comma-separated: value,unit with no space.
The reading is 45,V
